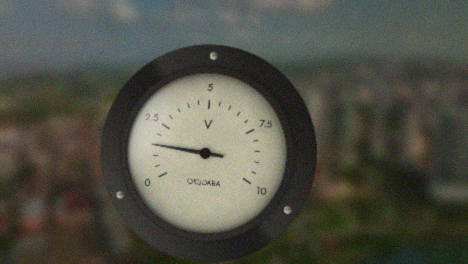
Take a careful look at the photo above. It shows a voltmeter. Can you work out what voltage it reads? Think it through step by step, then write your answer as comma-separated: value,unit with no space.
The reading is 1.5,V
